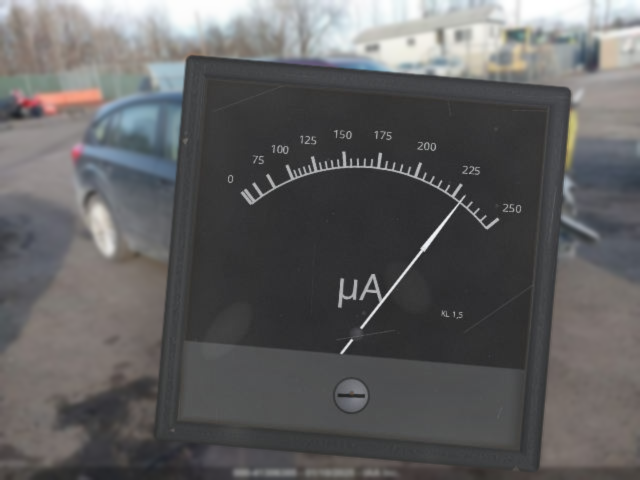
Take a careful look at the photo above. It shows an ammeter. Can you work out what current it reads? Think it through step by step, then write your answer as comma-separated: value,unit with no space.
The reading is 230,µA
